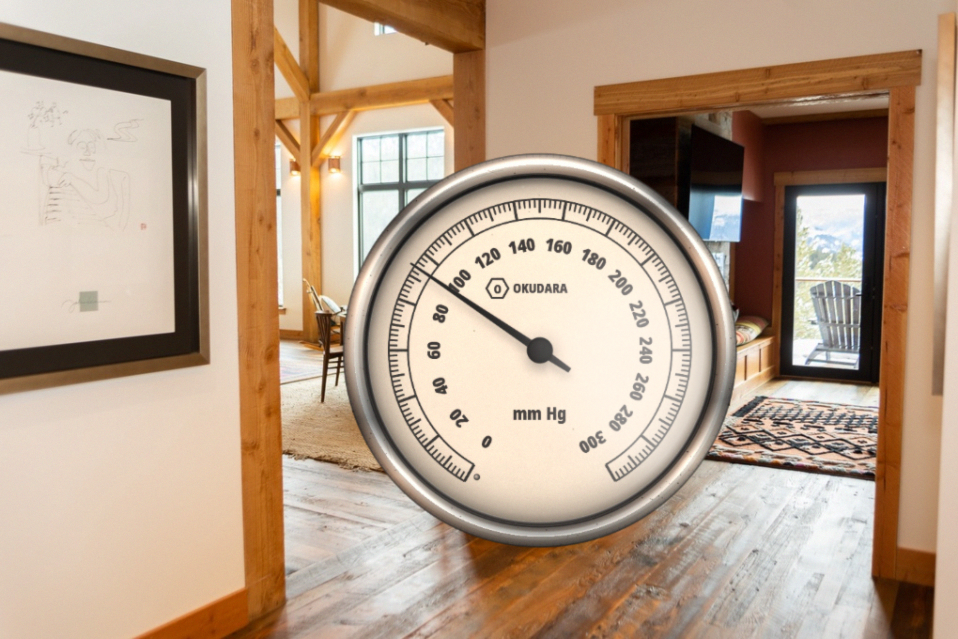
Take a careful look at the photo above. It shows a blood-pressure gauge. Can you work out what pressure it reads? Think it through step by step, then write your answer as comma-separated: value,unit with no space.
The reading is 94,mmHg
